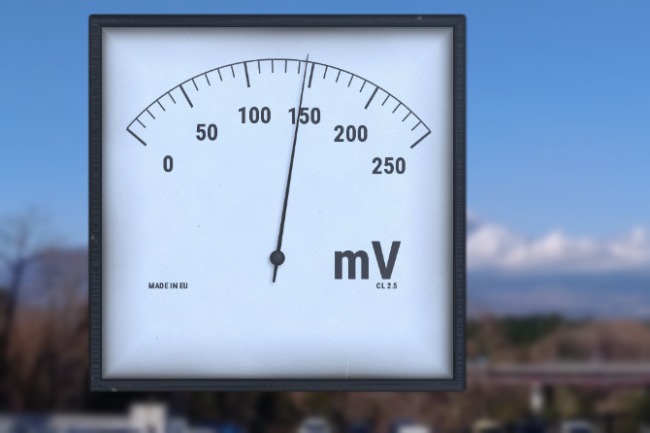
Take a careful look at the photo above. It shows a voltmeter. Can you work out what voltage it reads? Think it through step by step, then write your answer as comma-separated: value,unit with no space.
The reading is 145,mV
